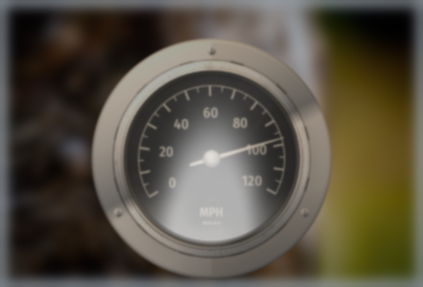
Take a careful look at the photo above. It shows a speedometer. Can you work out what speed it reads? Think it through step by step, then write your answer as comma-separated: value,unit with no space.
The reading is 97.5,mph
